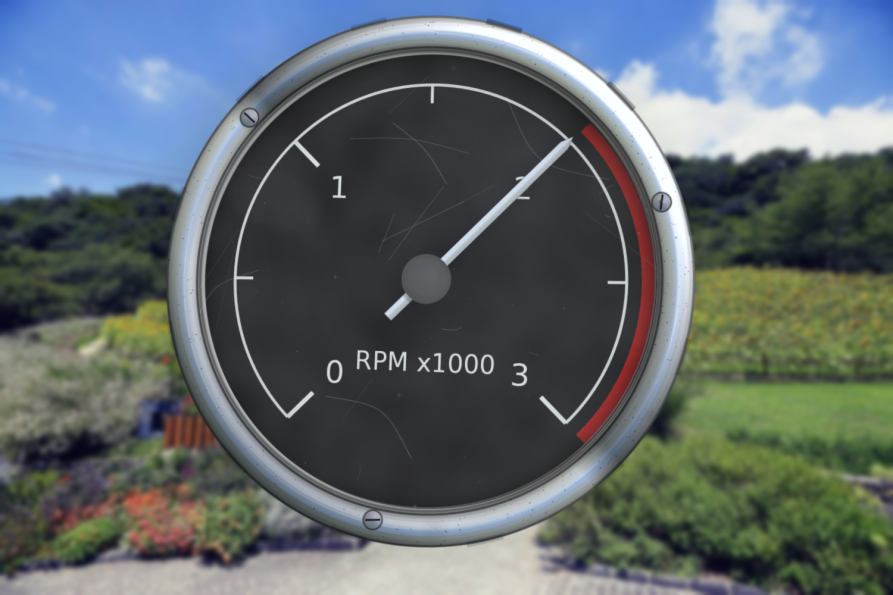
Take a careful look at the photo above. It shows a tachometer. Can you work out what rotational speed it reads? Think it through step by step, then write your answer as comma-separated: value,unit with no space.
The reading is 2000,rpm
